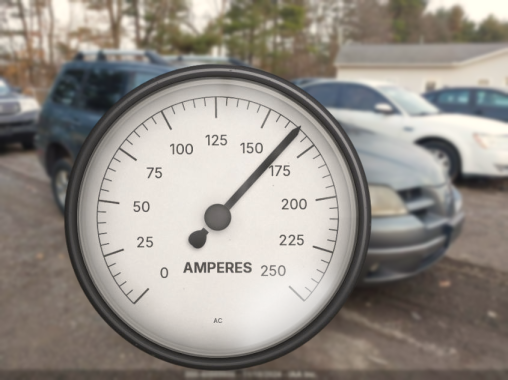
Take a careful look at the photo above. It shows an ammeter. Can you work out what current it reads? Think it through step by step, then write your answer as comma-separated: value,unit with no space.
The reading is 165,A
